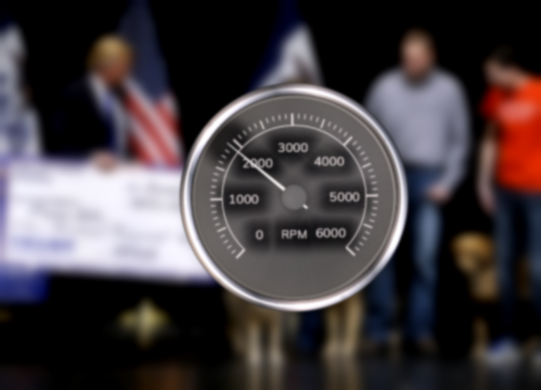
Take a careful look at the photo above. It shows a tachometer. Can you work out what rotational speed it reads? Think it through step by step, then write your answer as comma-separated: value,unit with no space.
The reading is 1900,rpm
